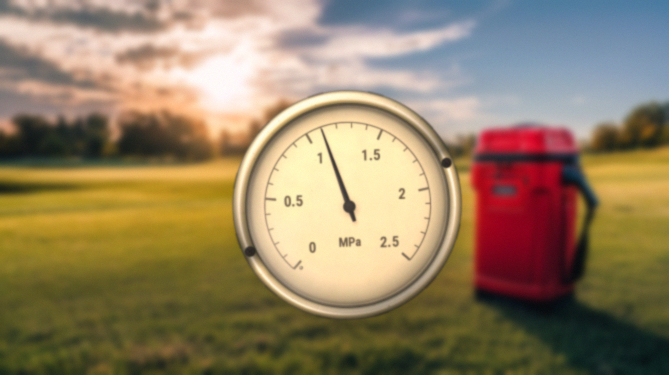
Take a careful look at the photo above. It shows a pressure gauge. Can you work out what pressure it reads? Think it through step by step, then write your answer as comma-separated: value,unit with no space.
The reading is 1.1,MPa
